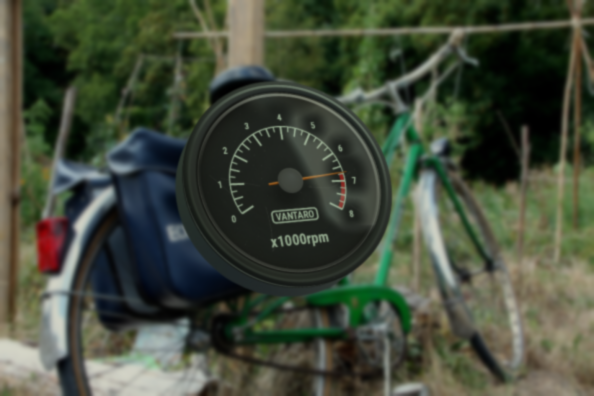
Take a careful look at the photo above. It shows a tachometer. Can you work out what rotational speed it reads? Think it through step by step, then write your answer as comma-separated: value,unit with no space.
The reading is 6750,rpm
